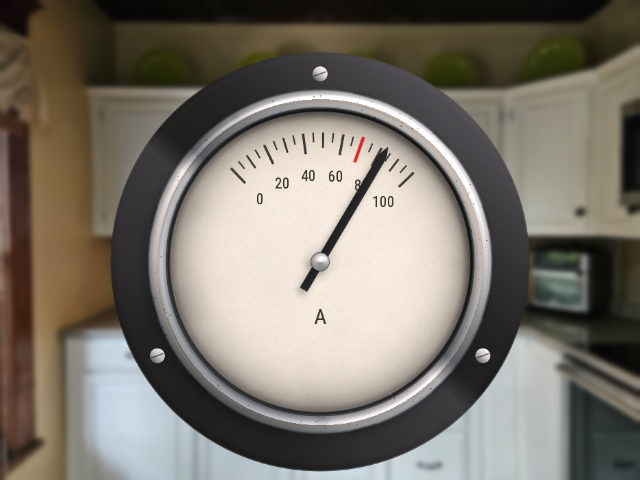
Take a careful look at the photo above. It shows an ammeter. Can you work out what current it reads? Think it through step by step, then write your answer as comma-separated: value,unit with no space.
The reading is 82.5,A
